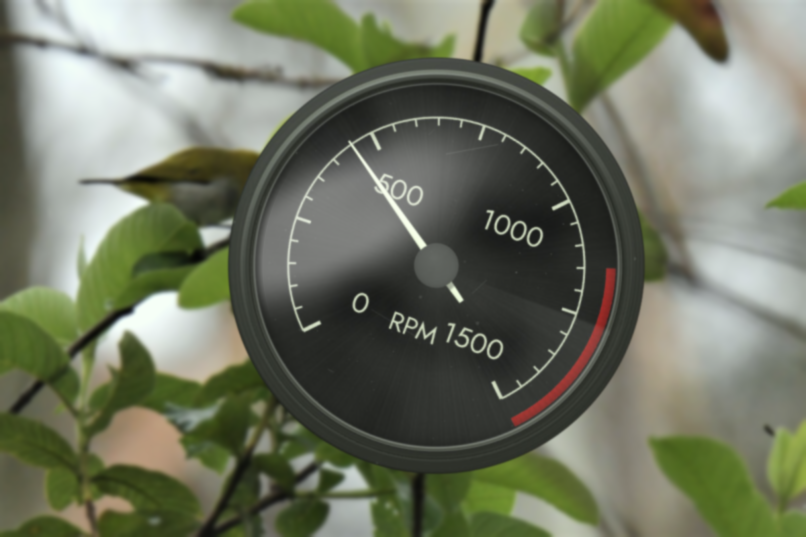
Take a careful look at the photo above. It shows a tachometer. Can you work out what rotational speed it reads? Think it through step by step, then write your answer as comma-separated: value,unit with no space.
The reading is 450,rpm
